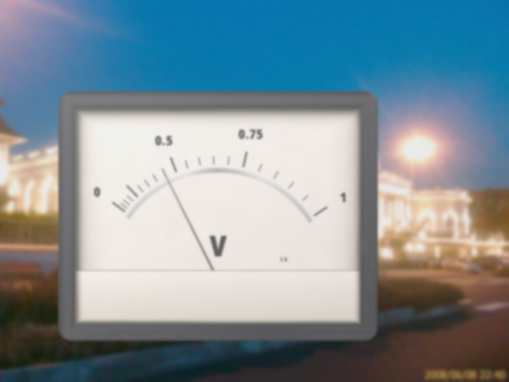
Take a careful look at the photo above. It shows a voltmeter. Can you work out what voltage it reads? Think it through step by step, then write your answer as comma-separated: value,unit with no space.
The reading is 0.45,V
